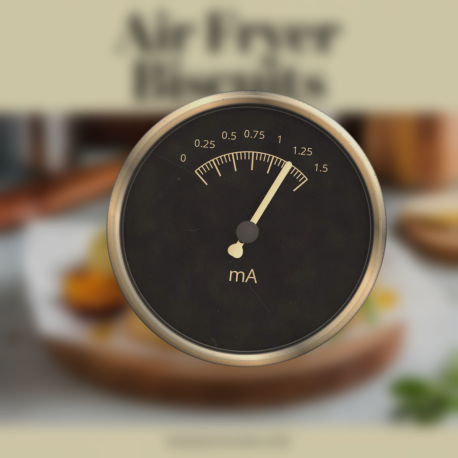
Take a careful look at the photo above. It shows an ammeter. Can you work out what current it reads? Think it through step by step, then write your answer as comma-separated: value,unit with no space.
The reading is 1.2,mA
